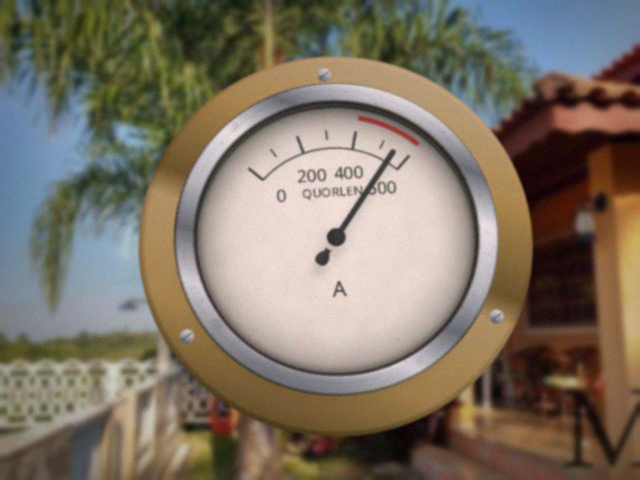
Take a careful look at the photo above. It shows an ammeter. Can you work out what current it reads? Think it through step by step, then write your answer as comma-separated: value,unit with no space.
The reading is 550,A
